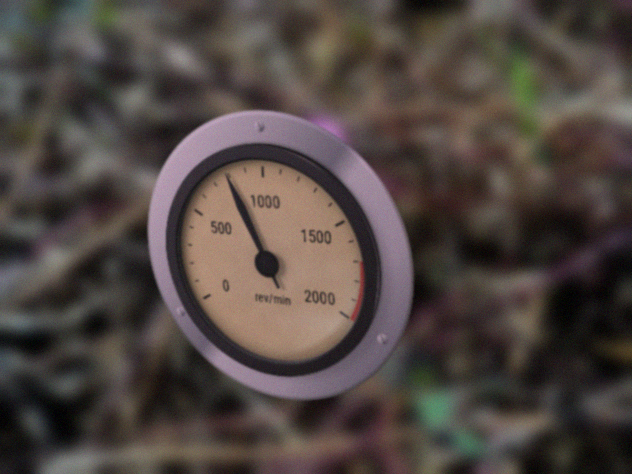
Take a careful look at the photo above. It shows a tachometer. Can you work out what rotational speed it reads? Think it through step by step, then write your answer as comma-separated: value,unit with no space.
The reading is 800,rpm
